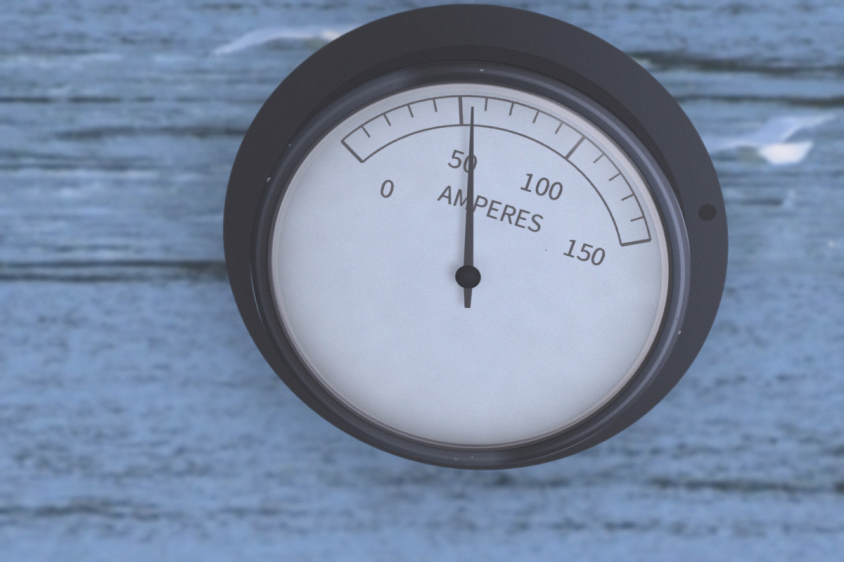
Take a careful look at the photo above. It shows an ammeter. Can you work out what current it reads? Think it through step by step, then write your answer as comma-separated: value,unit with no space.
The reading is 55,A
